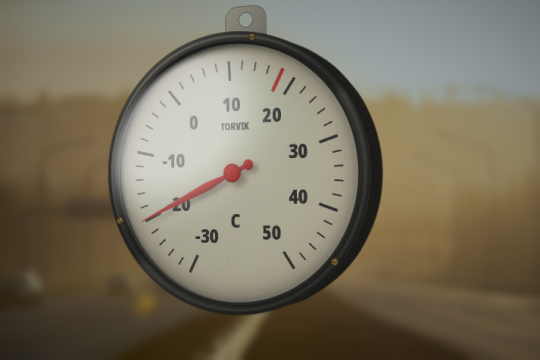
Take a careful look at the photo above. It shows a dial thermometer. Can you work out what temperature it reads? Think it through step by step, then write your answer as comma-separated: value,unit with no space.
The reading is -20,°C
